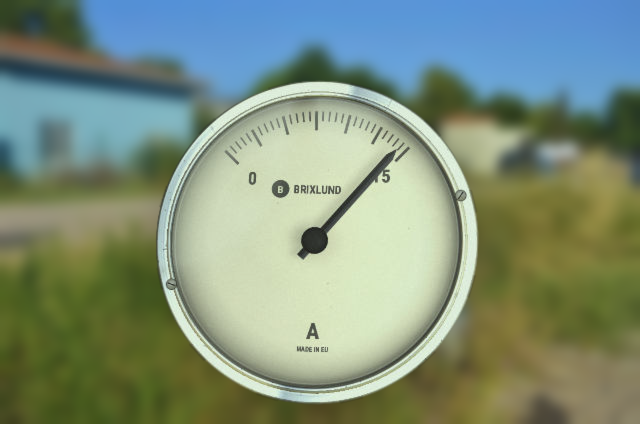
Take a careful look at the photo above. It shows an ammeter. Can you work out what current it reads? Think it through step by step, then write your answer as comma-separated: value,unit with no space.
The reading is 14.5,A
